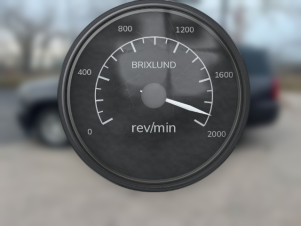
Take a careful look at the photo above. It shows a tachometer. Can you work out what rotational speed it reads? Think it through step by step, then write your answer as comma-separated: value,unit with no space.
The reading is 1900,rpm
